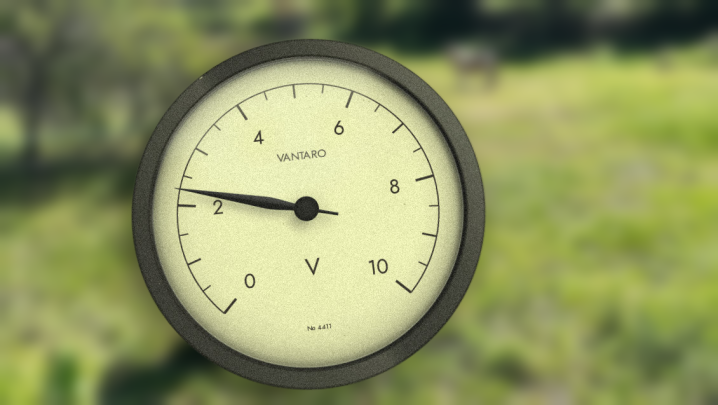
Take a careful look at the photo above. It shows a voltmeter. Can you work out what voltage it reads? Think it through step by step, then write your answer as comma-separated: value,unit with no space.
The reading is 2.25,V
